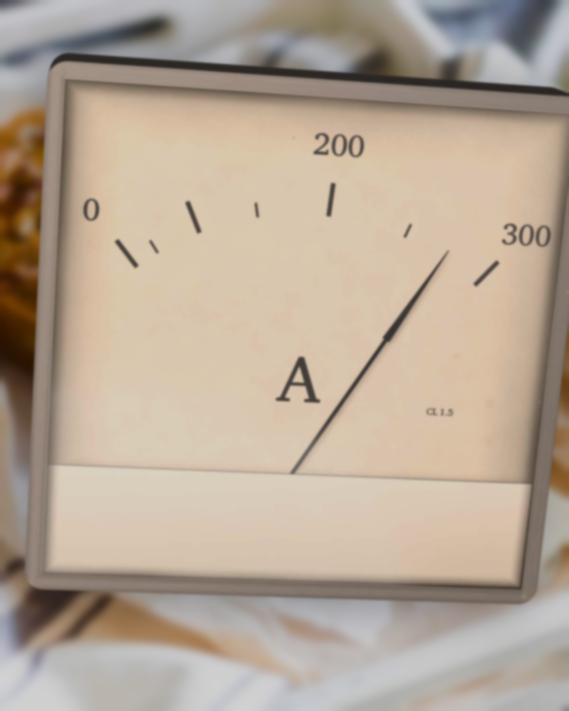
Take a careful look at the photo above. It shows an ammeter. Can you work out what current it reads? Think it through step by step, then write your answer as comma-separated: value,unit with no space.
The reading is 275,A
